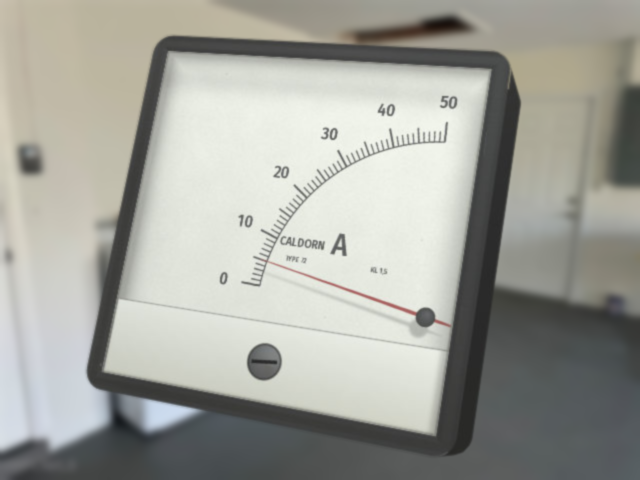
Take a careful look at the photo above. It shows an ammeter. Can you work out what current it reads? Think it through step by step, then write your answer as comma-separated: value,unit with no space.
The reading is 5,A
